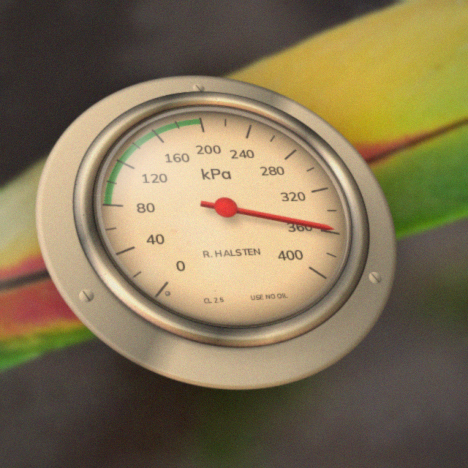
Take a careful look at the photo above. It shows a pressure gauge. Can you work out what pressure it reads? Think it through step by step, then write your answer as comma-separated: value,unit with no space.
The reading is 360,kPa
